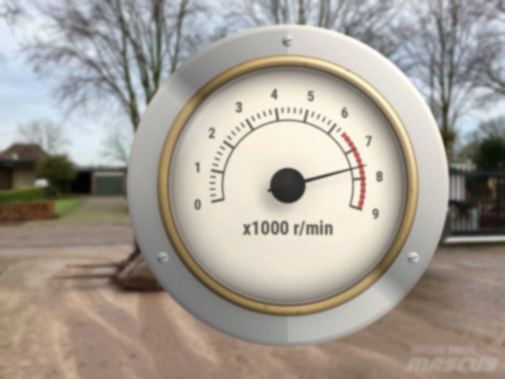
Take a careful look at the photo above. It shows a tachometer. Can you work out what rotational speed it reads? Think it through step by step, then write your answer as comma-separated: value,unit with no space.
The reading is 7600,rpm
